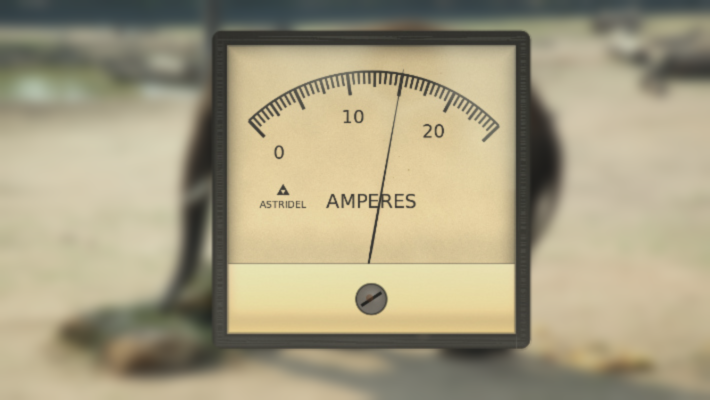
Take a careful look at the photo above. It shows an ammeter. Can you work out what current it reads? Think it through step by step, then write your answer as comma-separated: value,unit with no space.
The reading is 15,A
